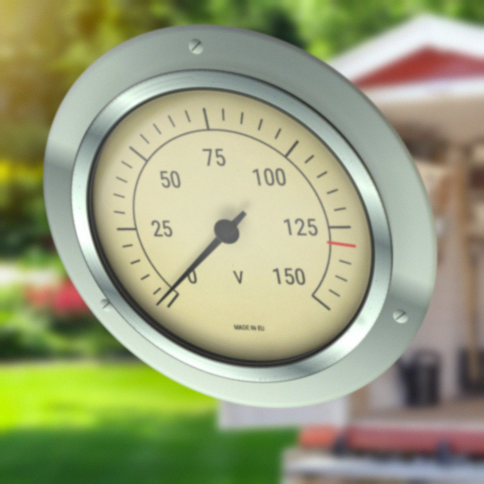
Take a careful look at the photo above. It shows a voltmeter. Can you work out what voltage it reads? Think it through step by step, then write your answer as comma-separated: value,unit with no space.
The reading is 2.5,V
